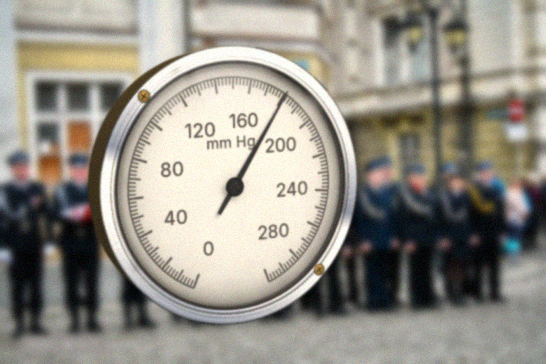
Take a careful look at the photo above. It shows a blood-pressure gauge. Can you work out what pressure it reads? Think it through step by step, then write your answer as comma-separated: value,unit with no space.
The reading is 180,mmHg
